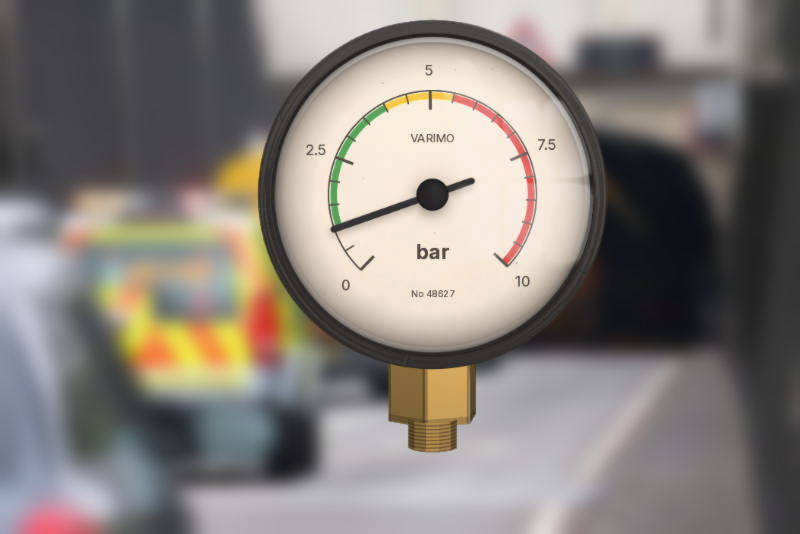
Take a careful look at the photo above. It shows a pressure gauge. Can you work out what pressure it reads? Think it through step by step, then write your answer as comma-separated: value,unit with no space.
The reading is 1,bar
